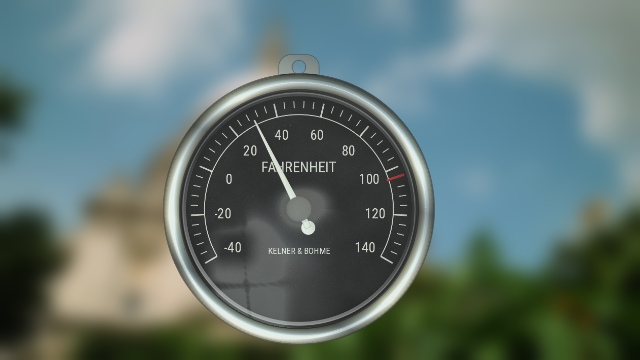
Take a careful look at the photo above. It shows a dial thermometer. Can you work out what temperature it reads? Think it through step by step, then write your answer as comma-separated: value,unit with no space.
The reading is 30,°F
